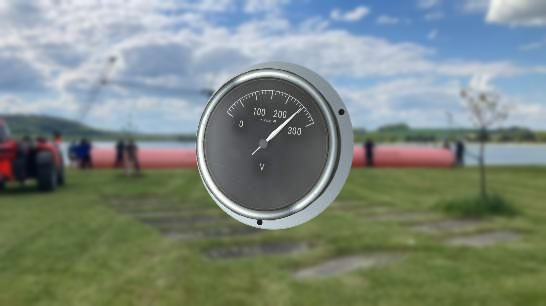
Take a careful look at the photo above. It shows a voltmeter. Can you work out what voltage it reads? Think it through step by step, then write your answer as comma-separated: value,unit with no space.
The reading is 250,V
